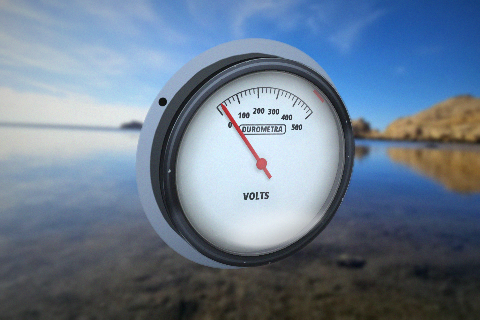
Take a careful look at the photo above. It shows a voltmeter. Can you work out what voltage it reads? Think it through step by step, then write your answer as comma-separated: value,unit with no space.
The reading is 20,V
